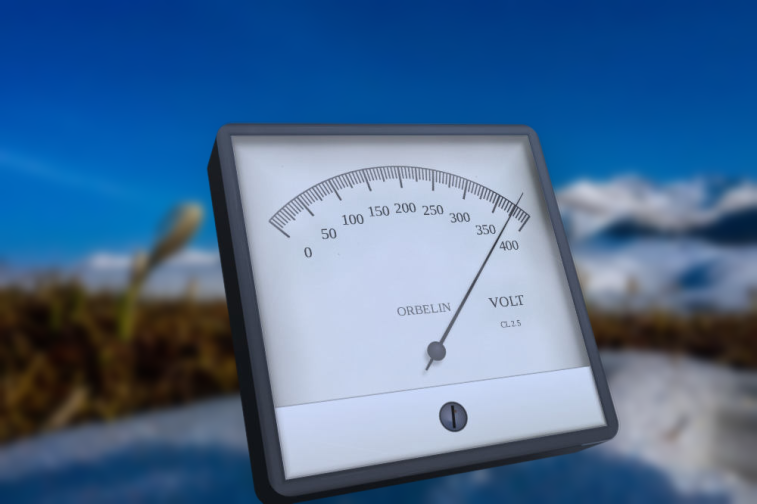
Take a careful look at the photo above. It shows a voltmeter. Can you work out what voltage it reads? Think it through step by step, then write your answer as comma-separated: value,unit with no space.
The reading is 375,V
